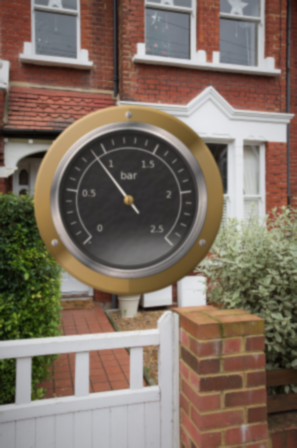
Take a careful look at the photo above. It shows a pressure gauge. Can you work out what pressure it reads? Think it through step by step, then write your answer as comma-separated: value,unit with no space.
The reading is 0.9,bar
